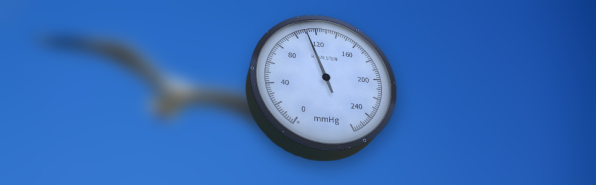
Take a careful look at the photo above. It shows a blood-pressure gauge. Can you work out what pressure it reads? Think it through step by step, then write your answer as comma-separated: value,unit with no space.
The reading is 110,mmHg
